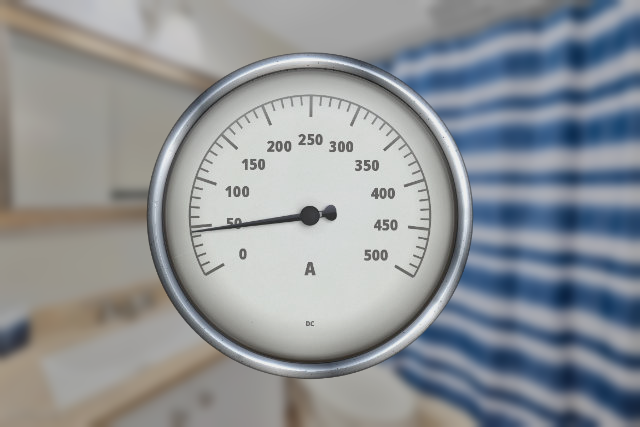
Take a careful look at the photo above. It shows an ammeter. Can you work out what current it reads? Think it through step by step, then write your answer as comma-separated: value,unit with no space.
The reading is 45,A
